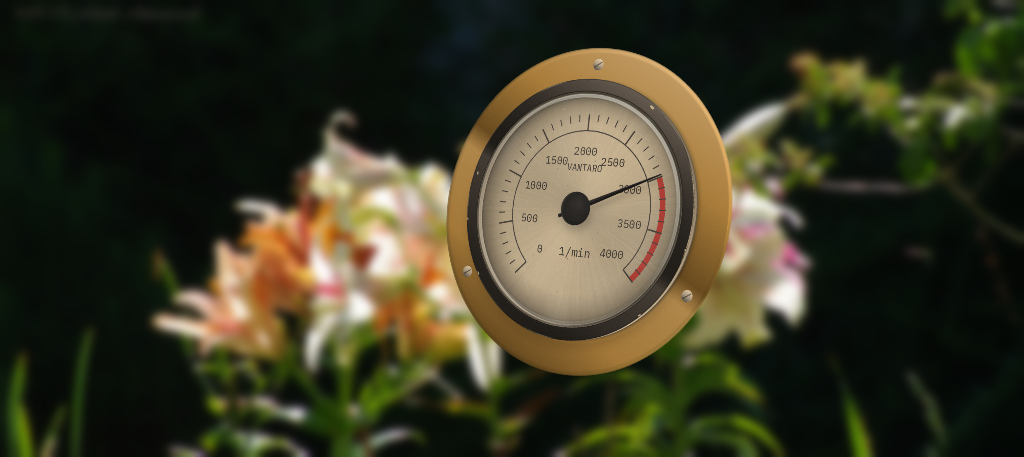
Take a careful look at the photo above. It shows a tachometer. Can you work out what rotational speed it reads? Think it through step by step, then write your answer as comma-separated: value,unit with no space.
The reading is 3000,rpm
